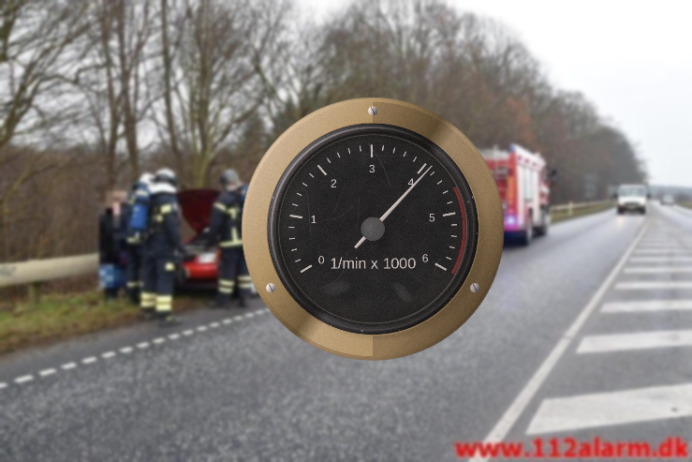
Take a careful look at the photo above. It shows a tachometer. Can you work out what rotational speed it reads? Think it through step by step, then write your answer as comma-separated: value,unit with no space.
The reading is 4100,rpm
